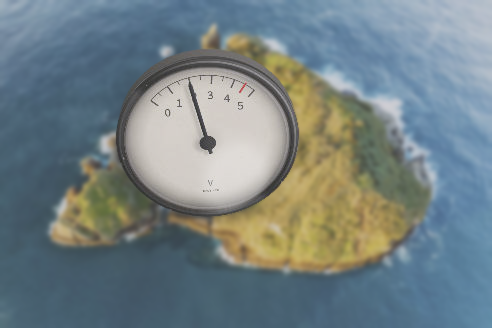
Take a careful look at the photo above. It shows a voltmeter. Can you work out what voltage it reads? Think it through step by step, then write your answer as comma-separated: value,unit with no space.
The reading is 2,V
